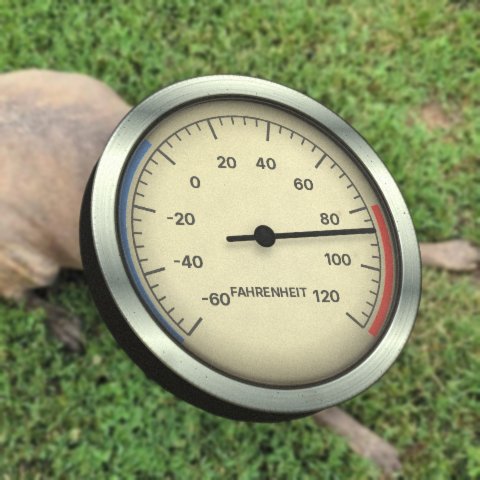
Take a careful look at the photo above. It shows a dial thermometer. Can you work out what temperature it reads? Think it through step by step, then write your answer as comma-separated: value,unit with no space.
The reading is 88,°F
